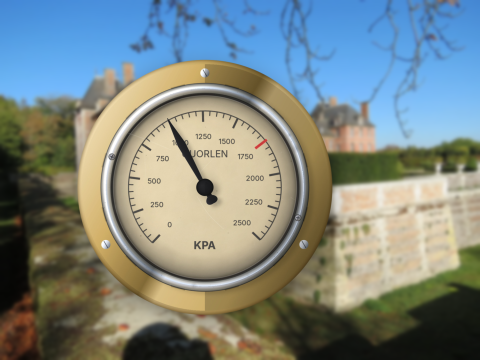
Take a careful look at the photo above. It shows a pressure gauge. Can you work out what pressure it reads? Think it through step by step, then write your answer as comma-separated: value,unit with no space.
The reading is 1000,kPa
